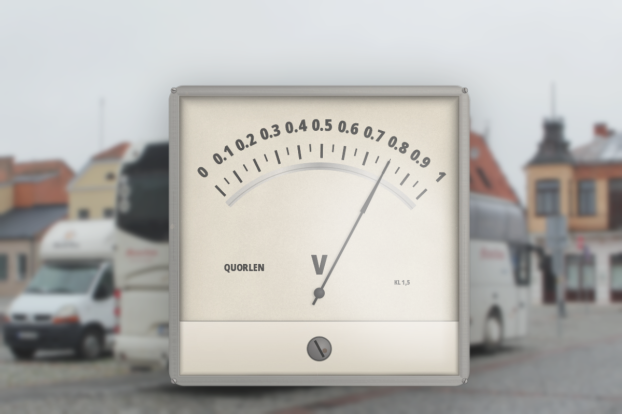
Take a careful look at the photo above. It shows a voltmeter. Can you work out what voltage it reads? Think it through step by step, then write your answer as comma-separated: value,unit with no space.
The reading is 0.8,V
